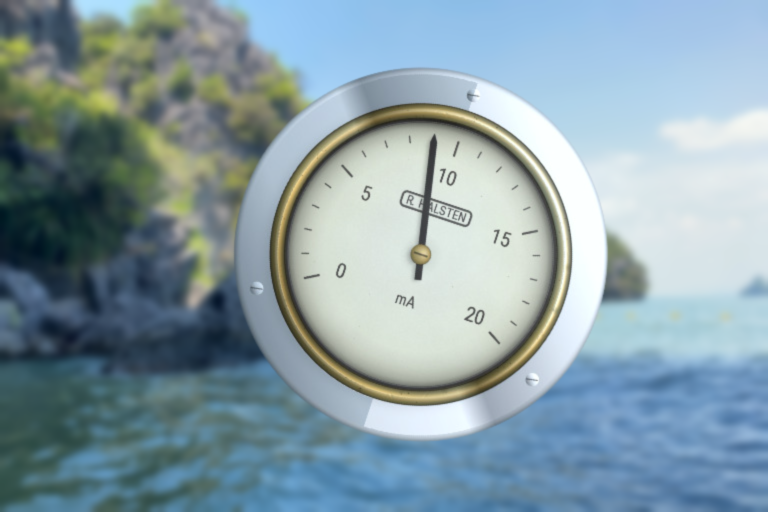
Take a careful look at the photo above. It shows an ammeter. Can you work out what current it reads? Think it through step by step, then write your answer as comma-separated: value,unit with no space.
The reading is 9,mA
